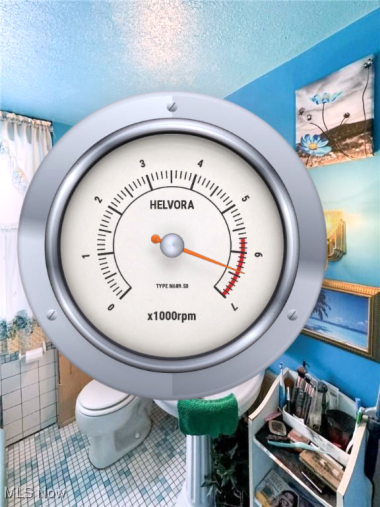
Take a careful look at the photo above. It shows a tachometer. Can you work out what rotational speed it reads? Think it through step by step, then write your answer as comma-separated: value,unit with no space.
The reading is 6400,rpm
